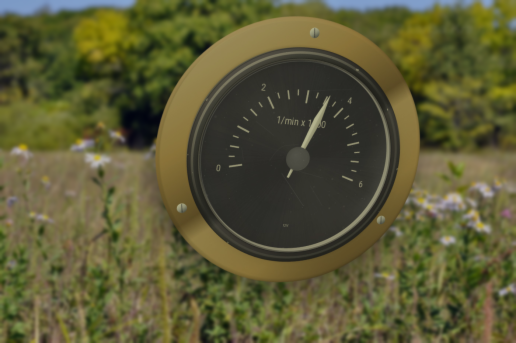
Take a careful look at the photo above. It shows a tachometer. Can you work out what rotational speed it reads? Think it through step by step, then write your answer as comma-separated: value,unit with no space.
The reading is 3500,rpm
